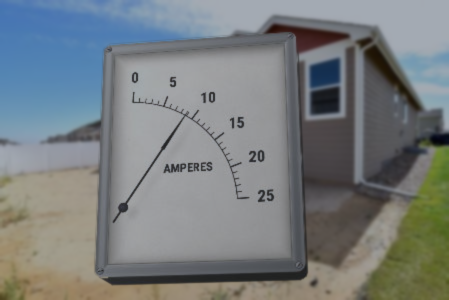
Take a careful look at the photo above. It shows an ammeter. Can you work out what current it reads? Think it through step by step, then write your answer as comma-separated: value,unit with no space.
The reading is 9,A
